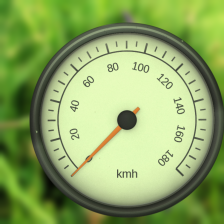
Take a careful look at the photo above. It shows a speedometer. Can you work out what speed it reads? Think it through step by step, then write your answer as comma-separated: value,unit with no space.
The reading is 0,km/h
